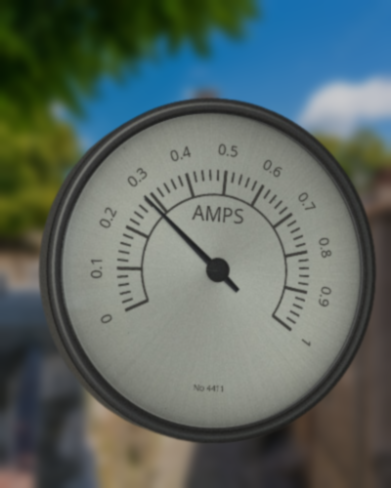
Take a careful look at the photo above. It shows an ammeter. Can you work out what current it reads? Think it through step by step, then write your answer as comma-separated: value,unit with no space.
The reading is 0.28,A
